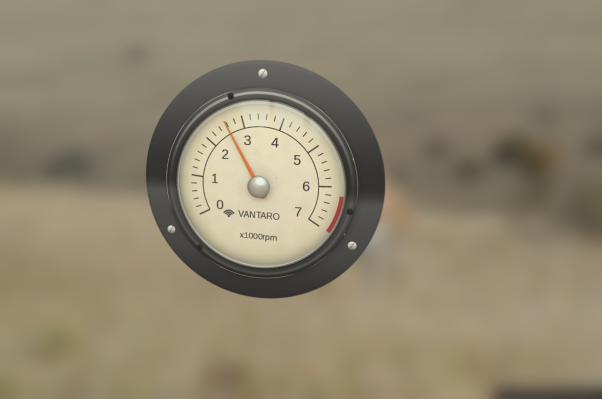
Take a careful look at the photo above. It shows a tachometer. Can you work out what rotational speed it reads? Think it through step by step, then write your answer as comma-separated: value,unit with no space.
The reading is 2600,rpm
